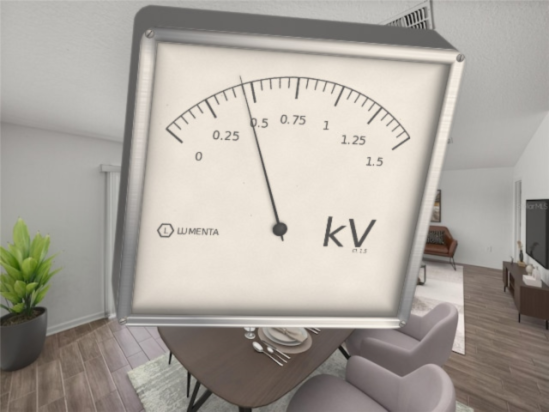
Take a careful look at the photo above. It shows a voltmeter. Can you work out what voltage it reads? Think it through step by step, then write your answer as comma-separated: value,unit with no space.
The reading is 0.45,kV
